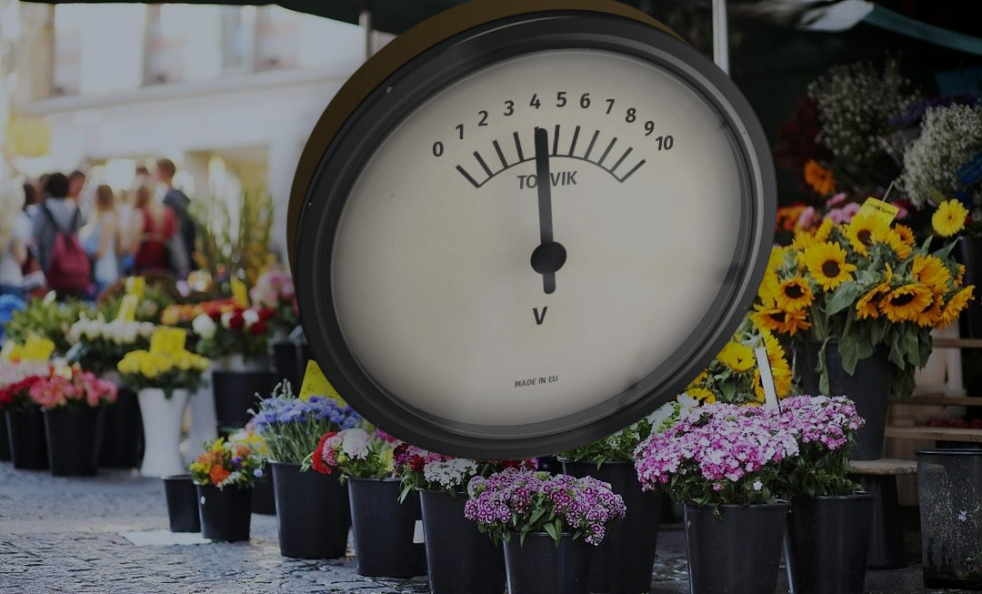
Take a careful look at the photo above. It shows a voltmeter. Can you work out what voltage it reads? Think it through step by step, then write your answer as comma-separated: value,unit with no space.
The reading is 4,V
